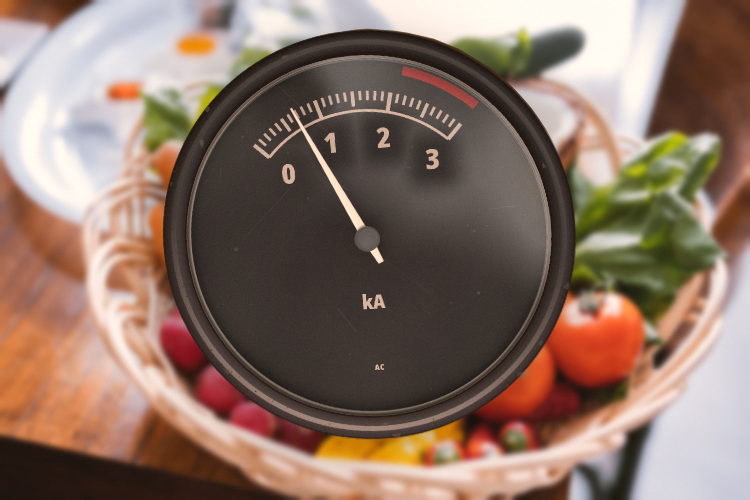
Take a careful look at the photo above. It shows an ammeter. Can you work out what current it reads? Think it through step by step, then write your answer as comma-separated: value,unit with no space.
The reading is 0.7,kA
